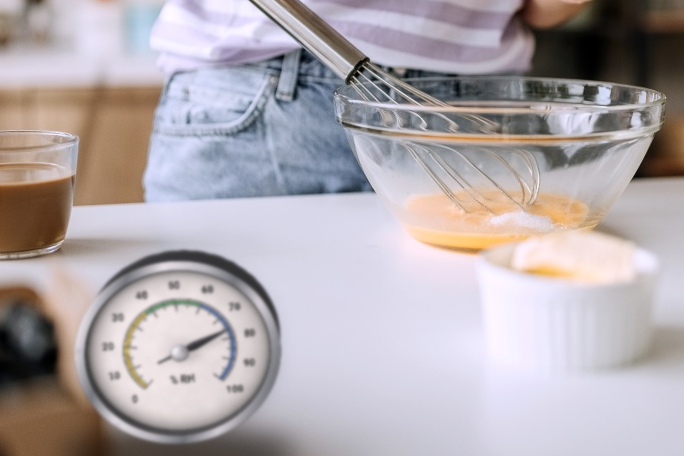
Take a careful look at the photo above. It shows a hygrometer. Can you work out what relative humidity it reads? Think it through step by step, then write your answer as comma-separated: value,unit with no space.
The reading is 75,%
